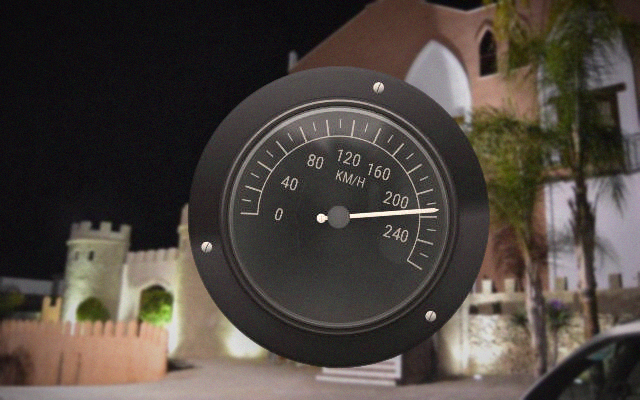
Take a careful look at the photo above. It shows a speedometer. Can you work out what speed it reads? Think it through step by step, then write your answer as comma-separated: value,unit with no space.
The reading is 215,km/h
